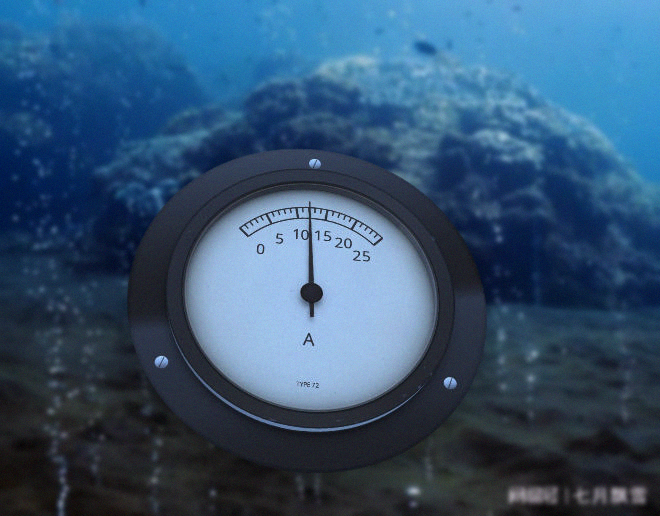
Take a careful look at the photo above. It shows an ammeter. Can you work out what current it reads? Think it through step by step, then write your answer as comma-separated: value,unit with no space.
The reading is 12,A
